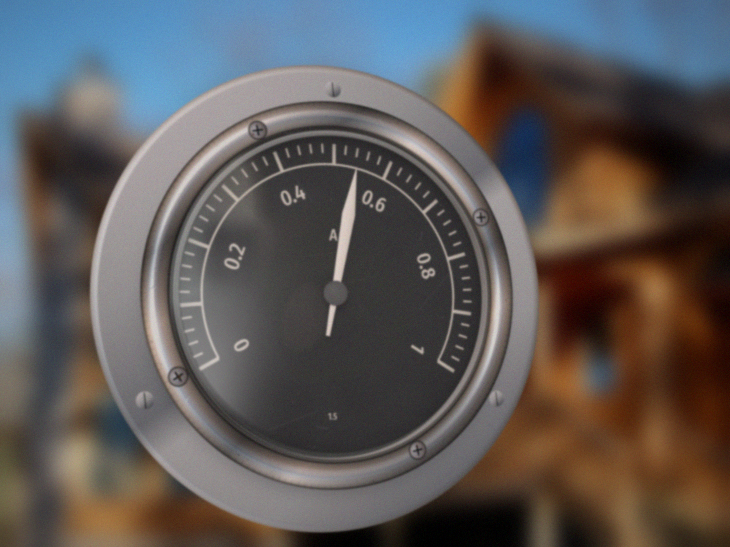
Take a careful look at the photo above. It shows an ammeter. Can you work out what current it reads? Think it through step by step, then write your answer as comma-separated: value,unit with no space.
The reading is 0.54,A
